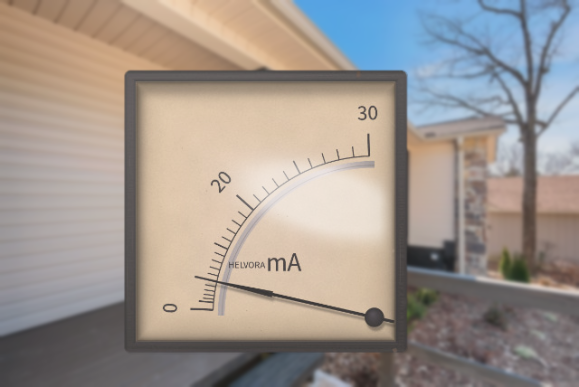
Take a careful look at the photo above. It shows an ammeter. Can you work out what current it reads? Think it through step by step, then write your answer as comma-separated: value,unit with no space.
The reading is 10,mA
